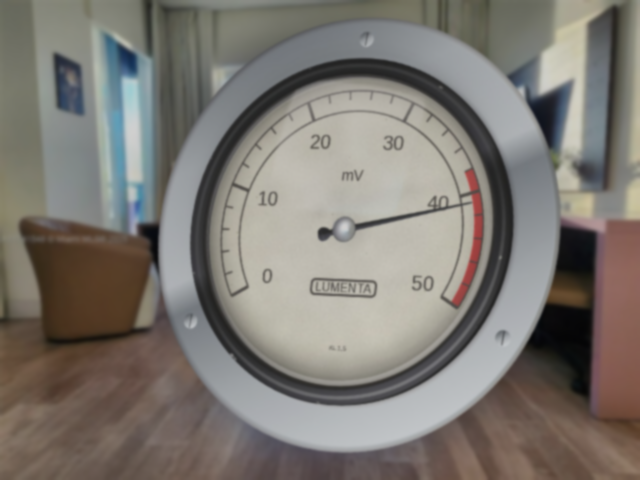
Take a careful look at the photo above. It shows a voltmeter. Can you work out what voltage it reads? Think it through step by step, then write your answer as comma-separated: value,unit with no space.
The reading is 41,mV
